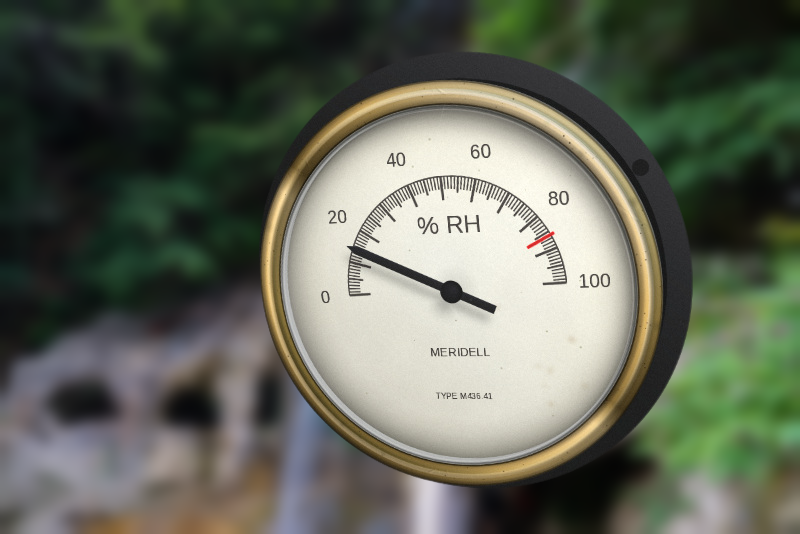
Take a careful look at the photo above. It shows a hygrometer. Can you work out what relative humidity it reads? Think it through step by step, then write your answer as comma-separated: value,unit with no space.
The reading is 15,%
